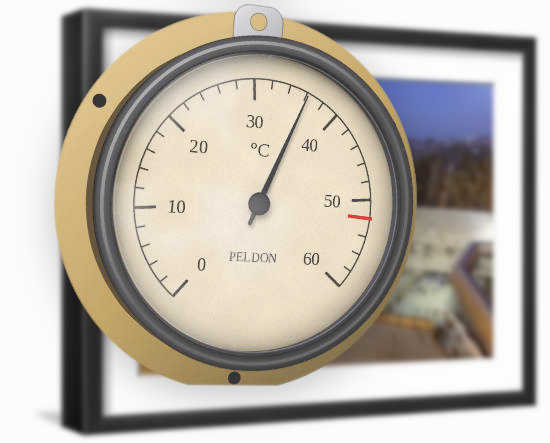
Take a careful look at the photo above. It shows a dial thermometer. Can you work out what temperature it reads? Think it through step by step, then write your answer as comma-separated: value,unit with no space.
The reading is 36,°C
